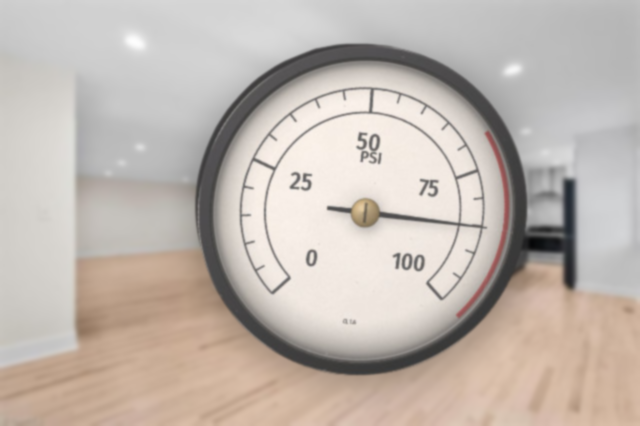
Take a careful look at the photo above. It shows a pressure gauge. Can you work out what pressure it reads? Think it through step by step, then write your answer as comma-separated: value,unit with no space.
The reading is 85,psi
